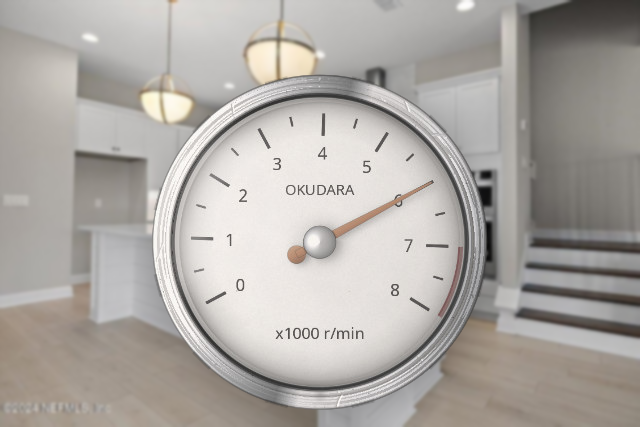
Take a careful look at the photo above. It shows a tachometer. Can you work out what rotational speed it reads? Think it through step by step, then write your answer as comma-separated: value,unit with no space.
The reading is 6000,rpm
